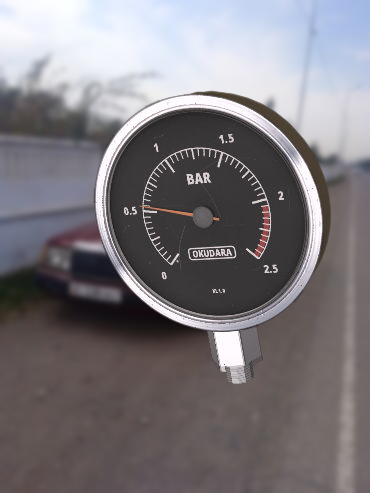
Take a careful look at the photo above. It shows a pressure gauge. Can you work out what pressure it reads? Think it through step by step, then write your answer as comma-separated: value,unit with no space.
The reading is 0.55,bar
